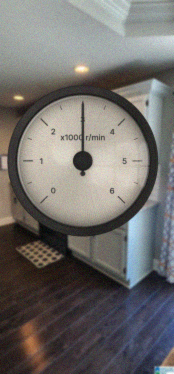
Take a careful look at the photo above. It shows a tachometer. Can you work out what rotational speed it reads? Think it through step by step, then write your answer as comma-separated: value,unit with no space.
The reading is 3000,rpm
